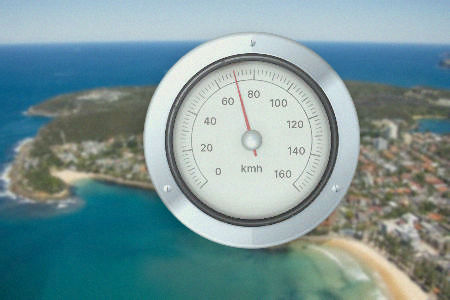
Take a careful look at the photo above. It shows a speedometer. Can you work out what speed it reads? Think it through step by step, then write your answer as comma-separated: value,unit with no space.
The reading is 70,km/h
